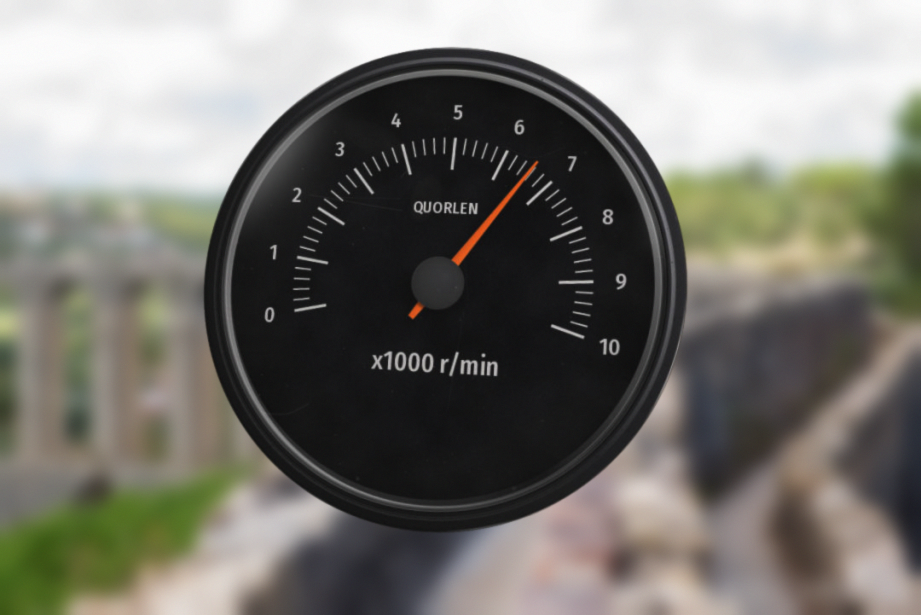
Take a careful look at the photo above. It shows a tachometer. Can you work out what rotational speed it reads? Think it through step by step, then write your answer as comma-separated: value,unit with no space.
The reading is 6600,rpm
